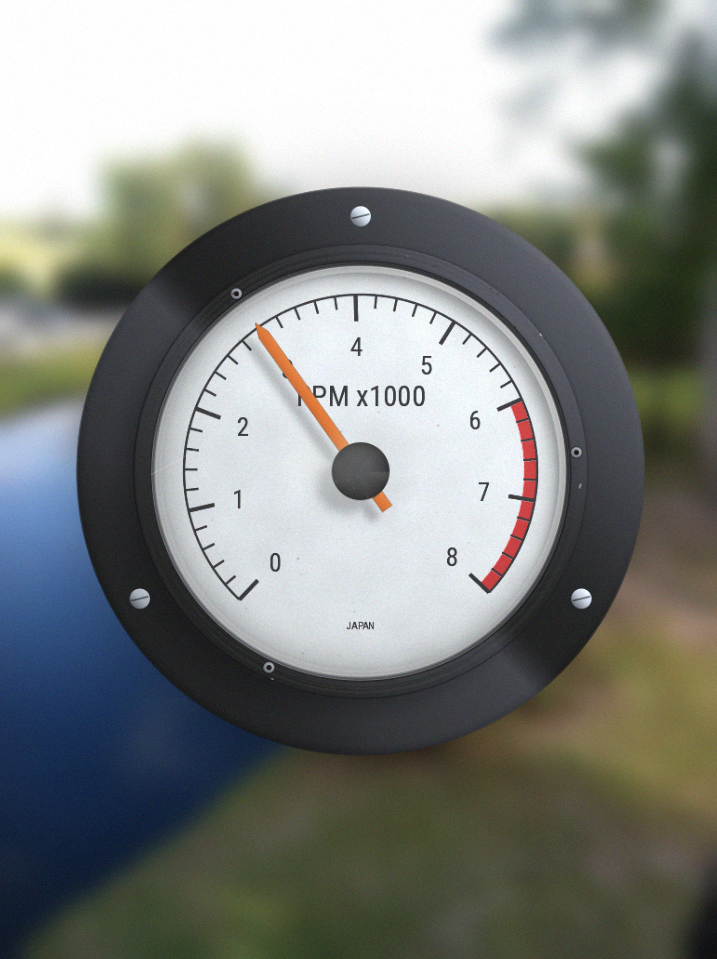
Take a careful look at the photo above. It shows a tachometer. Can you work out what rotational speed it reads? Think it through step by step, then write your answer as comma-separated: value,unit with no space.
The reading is 3000,rpm
